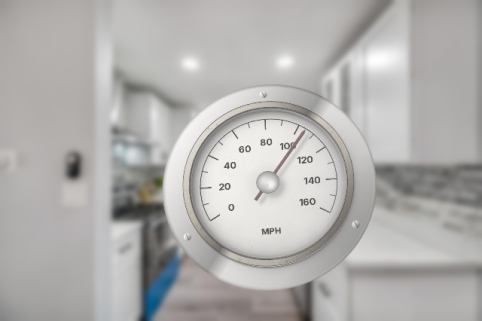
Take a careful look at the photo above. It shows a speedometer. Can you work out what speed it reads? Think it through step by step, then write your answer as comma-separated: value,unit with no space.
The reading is 105,mph
